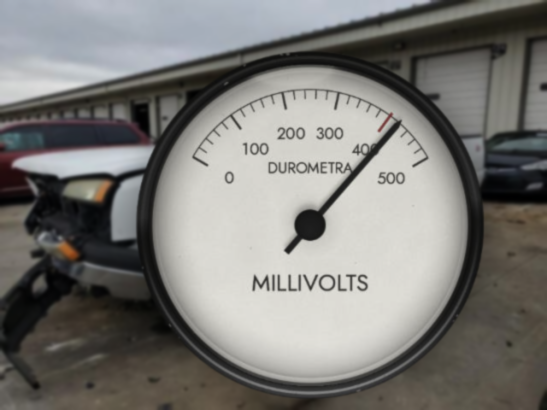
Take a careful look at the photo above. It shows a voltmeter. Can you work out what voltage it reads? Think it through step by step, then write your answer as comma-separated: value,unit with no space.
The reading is 420,mV
